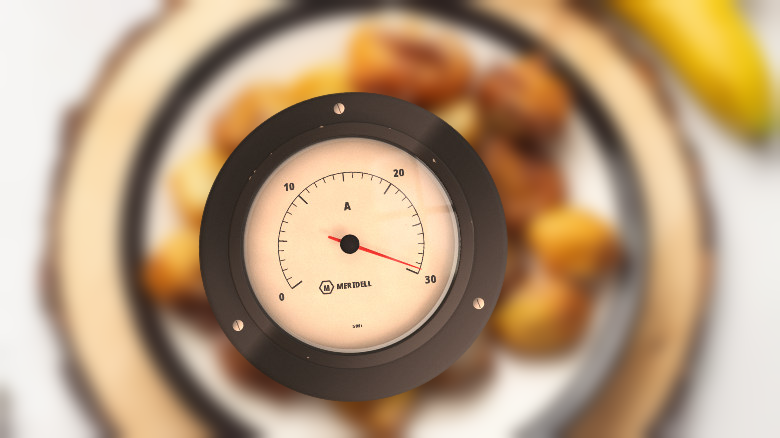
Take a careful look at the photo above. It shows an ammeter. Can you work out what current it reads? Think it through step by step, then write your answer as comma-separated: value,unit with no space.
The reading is 29.5,A
